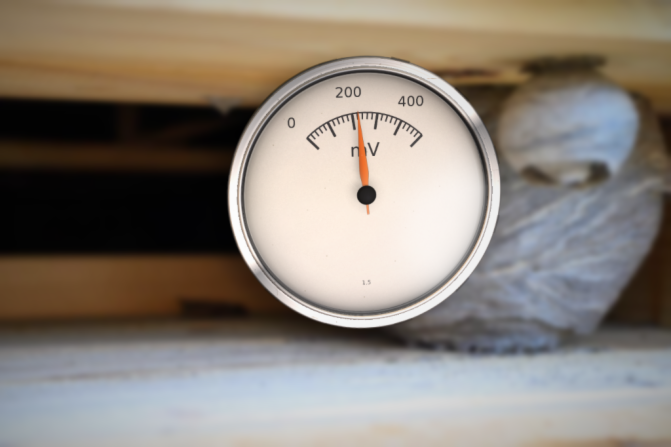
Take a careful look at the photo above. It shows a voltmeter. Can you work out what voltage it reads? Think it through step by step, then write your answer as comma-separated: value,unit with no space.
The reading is 220,mV
